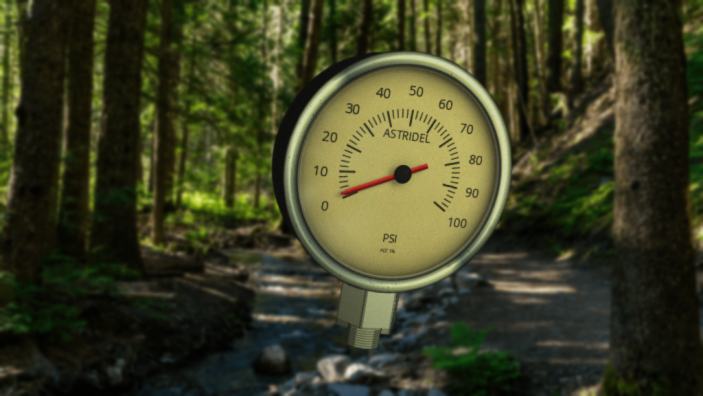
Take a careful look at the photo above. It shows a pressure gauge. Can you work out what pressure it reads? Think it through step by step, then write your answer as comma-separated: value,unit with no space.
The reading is 2,psi
